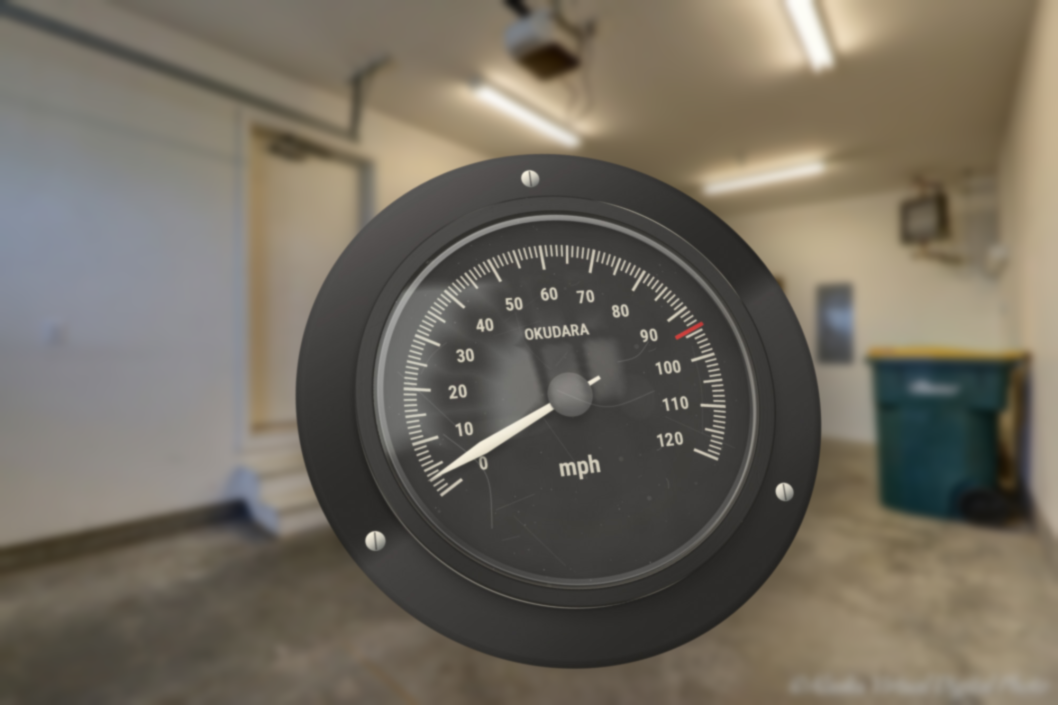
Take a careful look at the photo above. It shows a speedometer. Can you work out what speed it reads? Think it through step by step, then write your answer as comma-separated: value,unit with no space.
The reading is 3,mph
